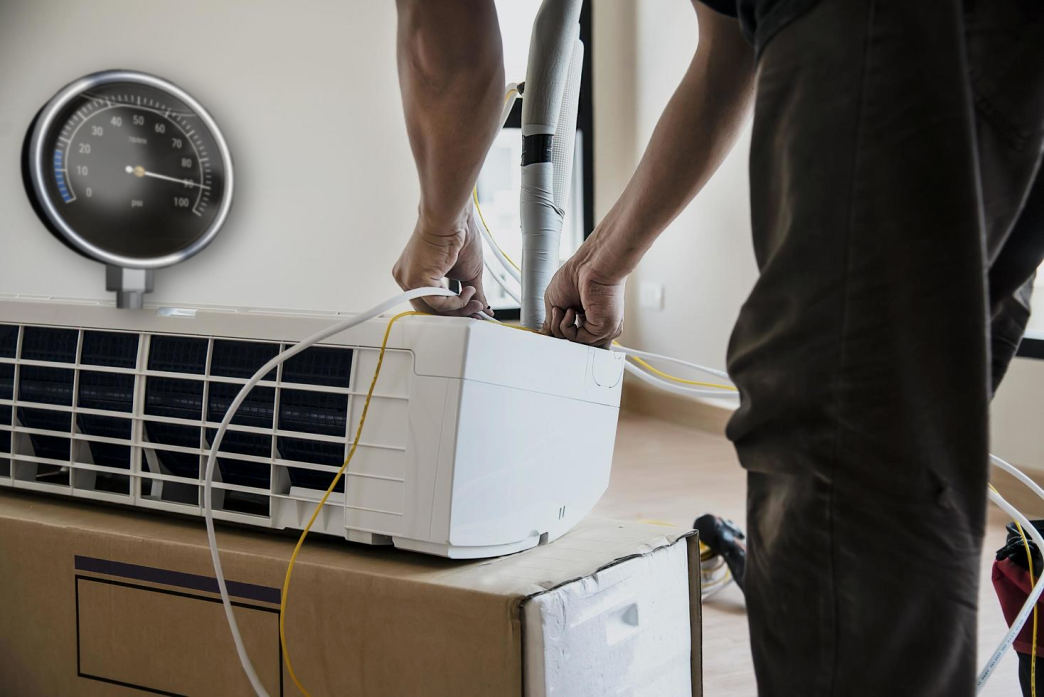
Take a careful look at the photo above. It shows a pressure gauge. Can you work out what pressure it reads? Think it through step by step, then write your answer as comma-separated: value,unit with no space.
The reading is 90,psi
